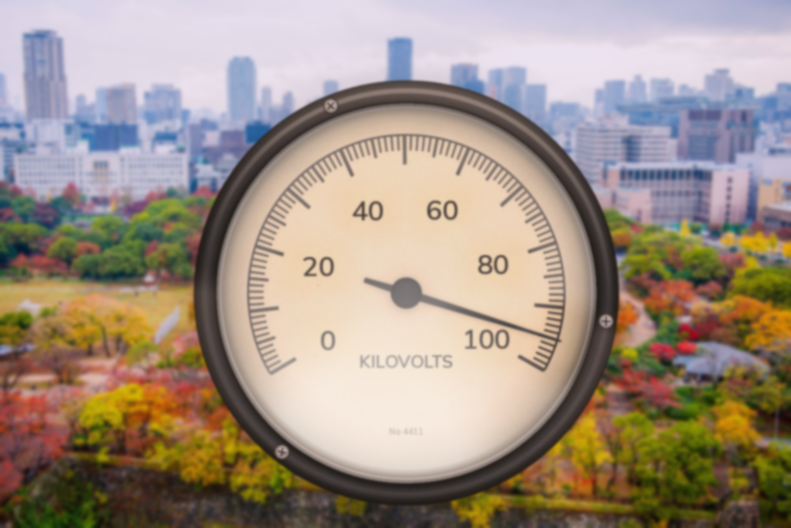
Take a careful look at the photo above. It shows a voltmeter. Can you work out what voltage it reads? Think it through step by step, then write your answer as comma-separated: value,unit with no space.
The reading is 95,kV
